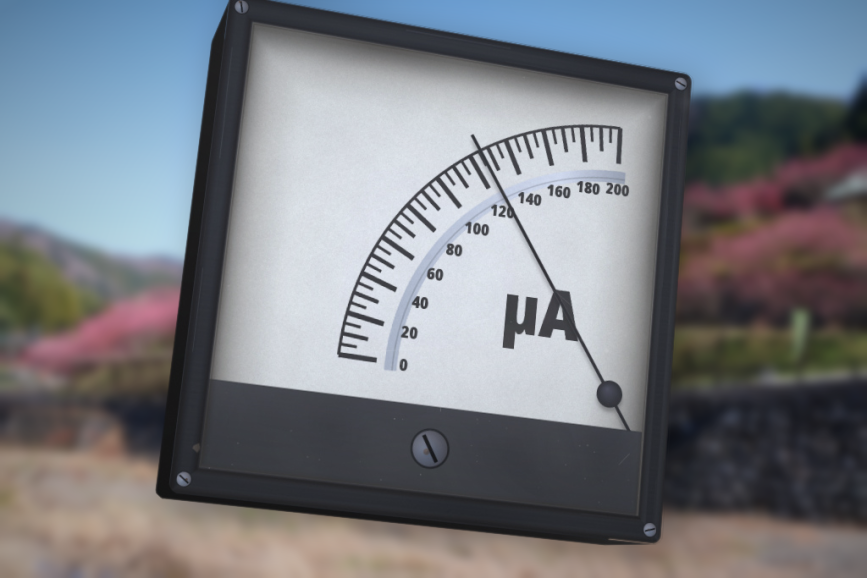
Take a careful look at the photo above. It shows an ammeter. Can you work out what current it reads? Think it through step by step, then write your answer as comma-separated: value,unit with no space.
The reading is 125,µA
